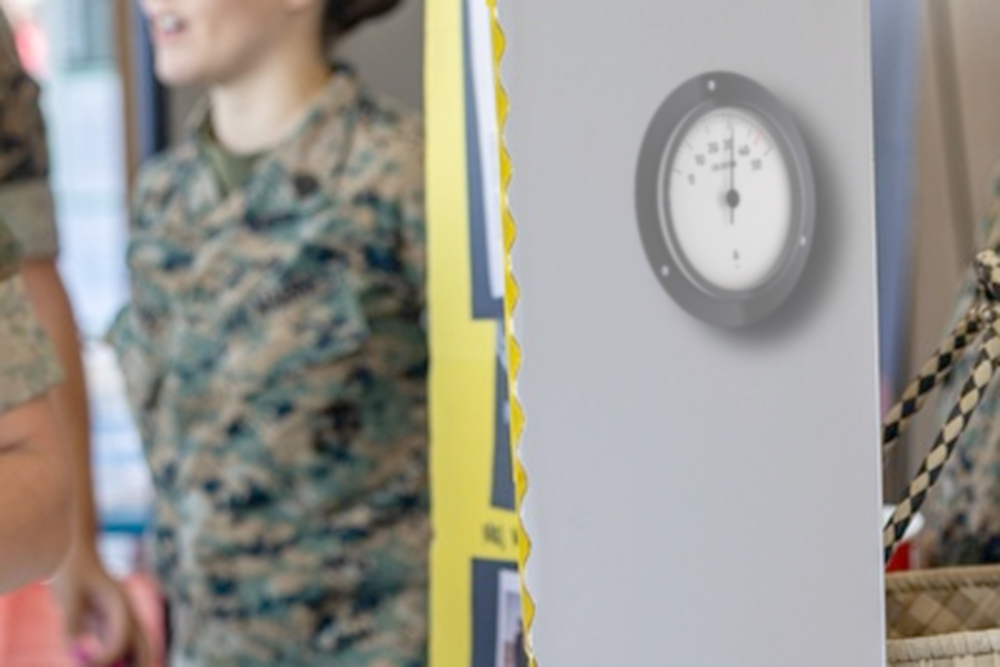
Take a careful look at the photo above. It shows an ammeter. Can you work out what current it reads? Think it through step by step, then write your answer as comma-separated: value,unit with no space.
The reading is 30,A
